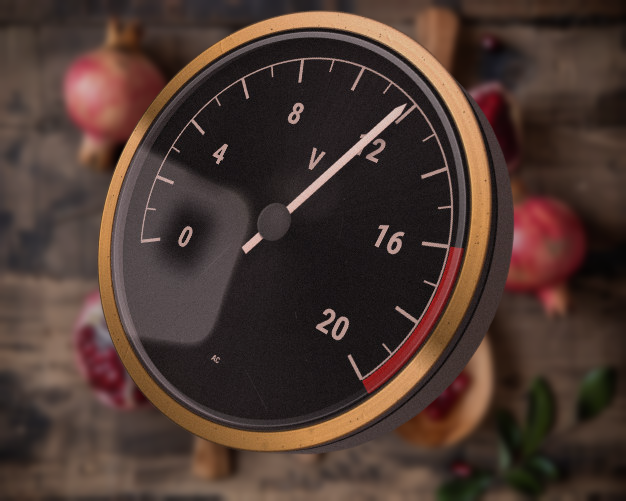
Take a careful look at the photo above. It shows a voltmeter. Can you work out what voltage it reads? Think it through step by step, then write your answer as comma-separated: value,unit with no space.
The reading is 12,V
